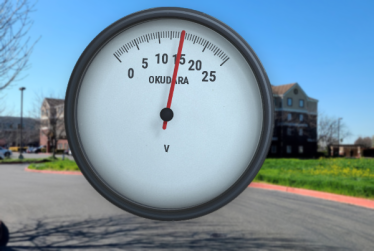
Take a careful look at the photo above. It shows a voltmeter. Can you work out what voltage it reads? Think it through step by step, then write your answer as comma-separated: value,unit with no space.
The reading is 15,V
